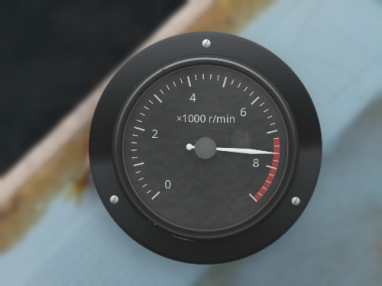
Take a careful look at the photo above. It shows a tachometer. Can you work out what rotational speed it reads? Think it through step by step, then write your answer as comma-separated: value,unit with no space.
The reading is 7600,rpm
